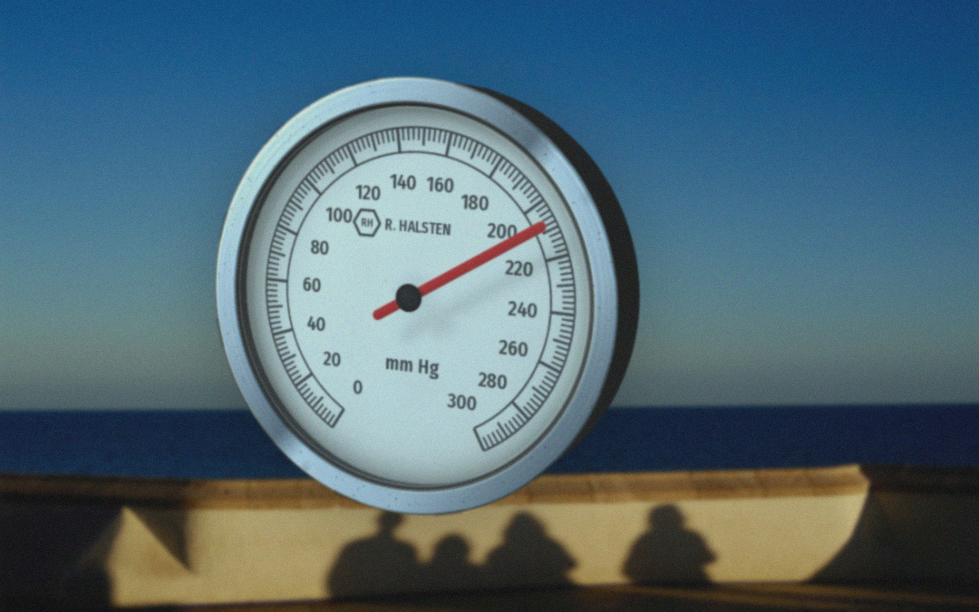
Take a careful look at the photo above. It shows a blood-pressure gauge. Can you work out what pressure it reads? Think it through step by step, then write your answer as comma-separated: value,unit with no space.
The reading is 208,mmHg
